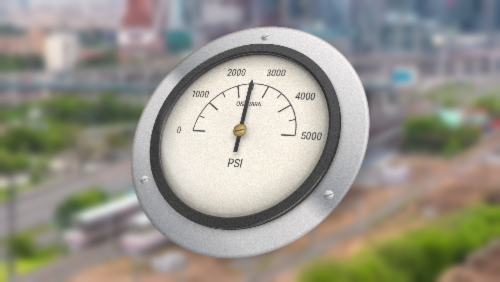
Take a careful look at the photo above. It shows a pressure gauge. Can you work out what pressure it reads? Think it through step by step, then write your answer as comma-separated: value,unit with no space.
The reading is 2500,psi
